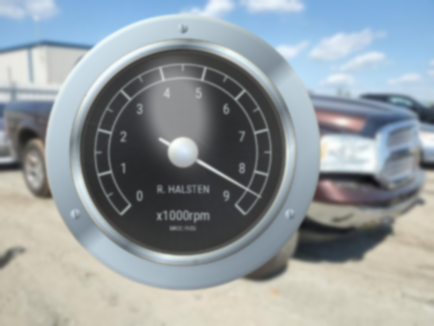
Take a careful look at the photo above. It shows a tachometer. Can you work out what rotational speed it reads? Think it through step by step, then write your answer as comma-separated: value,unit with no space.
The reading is 8500,rpm
